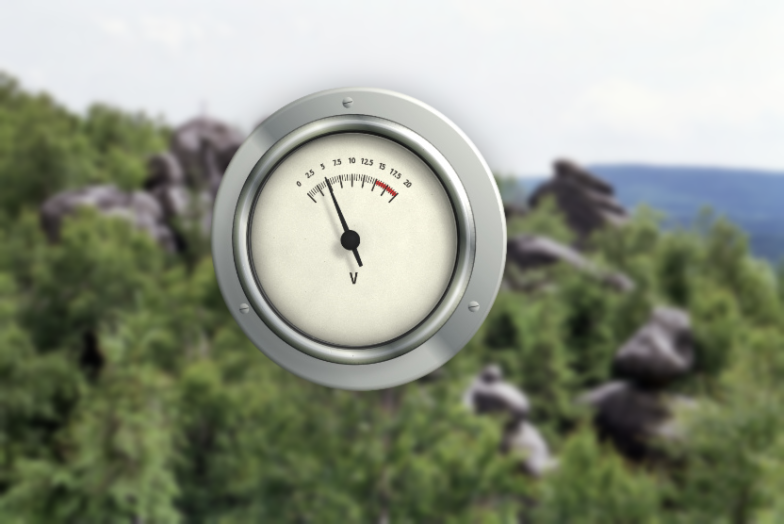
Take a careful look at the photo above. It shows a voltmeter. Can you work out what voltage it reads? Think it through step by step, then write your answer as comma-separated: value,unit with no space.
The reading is 5,V
